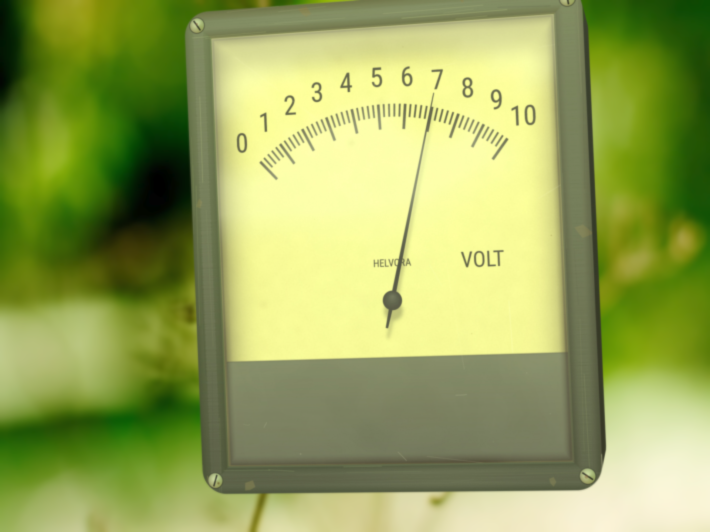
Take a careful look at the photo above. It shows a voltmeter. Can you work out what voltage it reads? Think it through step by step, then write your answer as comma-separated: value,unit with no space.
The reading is 7,V
